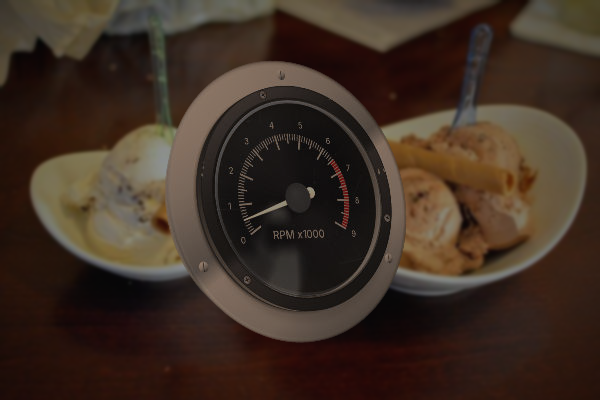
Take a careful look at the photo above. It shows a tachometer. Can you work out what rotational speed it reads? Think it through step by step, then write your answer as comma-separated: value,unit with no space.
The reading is 500,rpm
